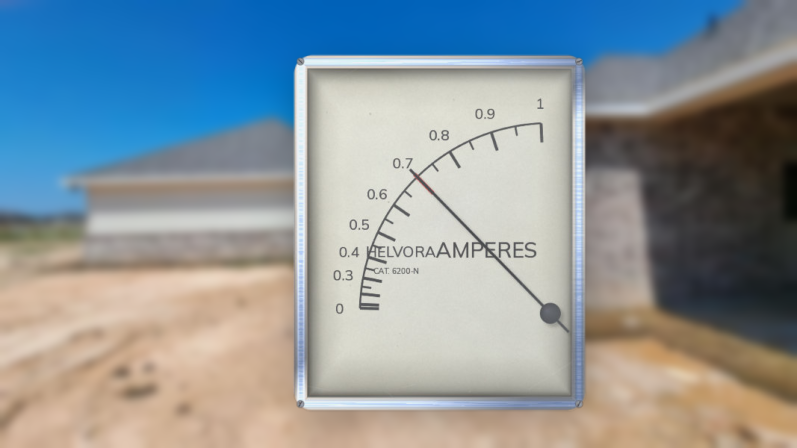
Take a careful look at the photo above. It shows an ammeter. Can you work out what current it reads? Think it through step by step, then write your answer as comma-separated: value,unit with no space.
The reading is 0.7,A
